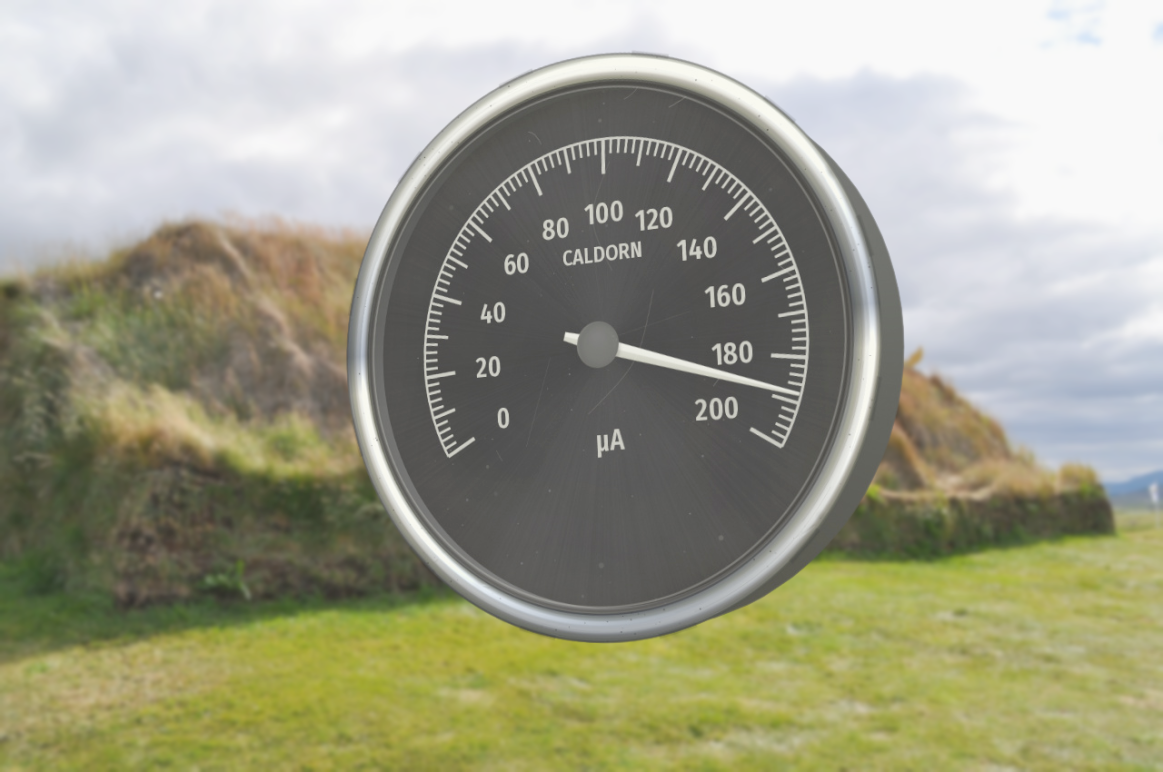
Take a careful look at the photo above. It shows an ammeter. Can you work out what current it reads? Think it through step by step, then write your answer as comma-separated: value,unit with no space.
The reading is 188,µA
